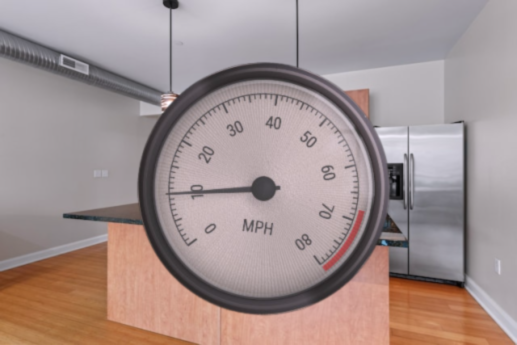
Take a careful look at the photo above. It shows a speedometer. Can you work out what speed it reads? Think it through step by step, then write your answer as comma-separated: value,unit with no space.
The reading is 10,mph
